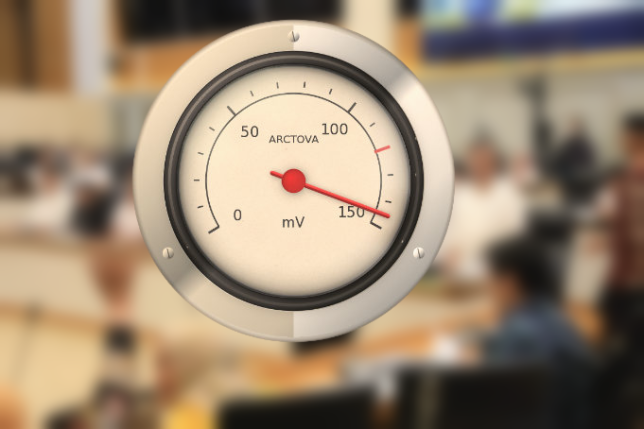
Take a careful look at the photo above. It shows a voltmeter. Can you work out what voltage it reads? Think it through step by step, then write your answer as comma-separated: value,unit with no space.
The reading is 145,mV
